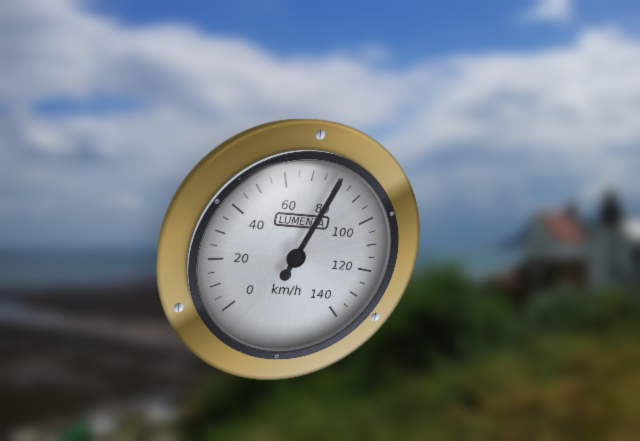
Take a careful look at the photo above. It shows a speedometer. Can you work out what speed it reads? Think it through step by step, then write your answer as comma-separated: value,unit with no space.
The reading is 80,km/h
